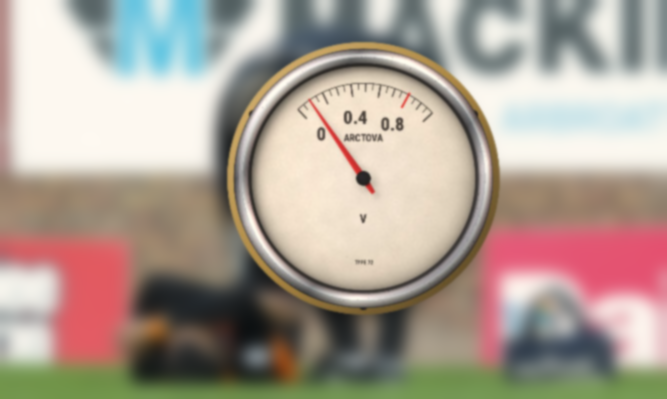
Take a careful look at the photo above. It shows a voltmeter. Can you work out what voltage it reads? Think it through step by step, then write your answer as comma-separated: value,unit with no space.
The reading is 0.1,V
